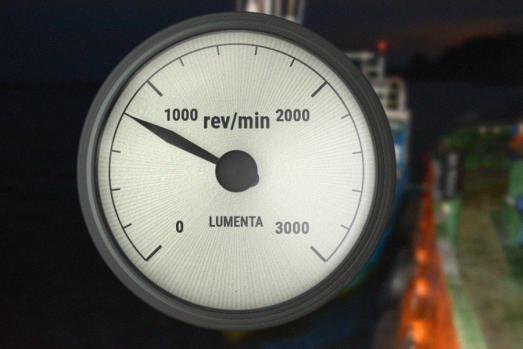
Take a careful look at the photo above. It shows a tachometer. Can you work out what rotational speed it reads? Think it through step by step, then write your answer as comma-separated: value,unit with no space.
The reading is 800,rpm
